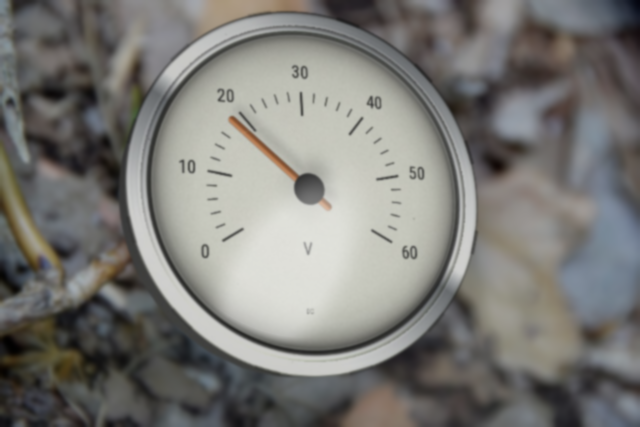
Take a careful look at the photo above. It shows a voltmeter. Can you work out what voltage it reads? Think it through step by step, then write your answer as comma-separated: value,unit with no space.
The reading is 18,V
